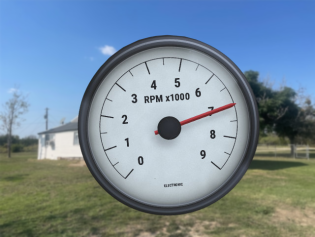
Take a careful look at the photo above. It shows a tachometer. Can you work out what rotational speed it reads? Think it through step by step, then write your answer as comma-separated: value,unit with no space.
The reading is 7000,rpm
